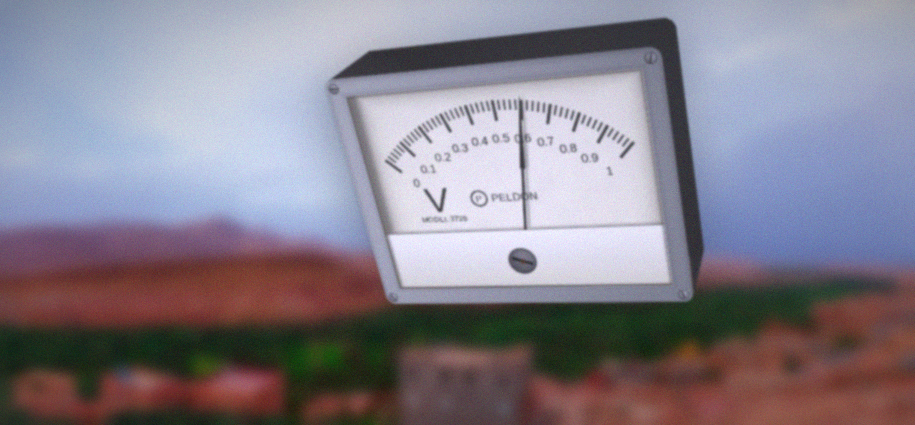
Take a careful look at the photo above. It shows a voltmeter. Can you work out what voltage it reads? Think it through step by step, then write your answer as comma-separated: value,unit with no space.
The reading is 0.6,V
